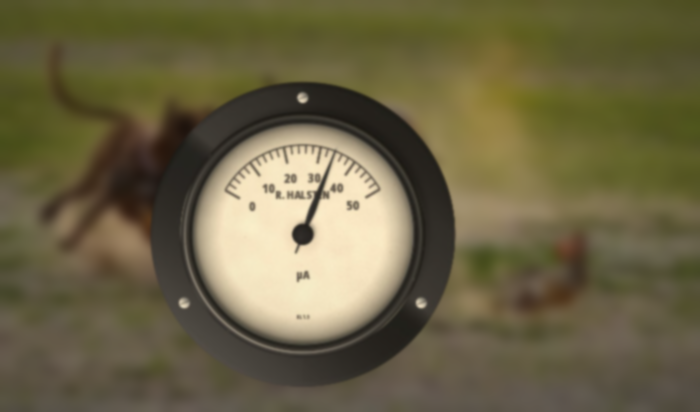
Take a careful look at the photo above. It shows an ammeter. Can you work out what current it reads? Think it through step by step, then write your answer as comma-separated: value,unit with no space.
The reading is 34,µA
